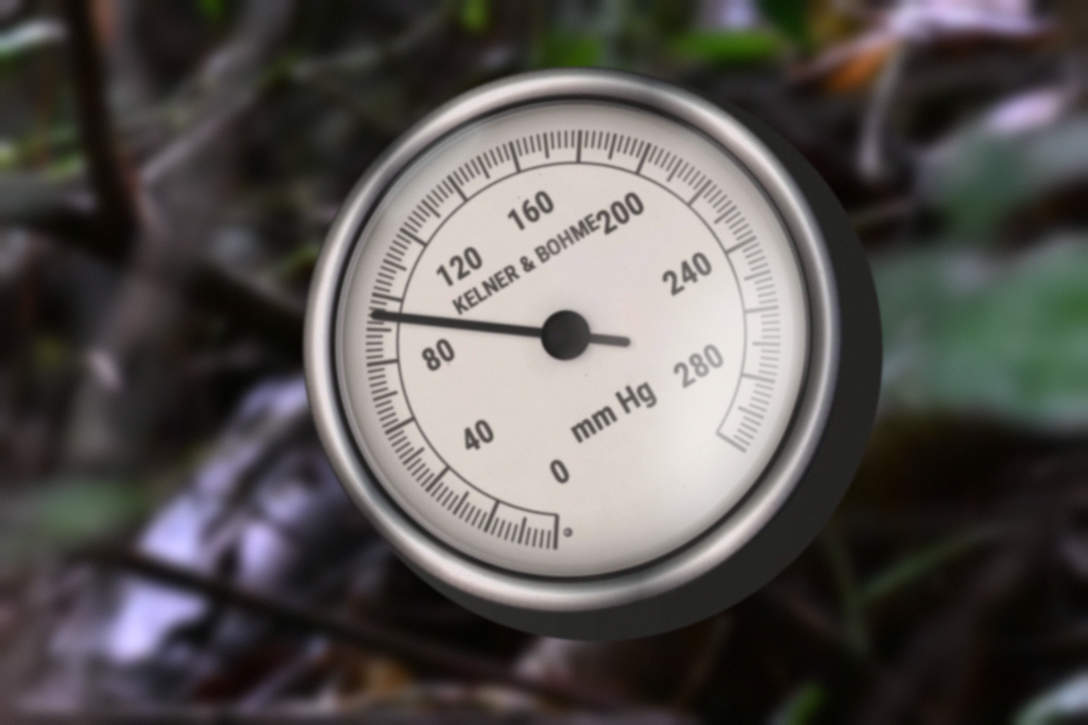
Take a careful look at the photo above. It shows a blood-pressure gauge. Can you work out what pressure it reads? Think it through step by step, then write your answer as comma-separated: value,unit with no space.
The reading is 94,mmHg
